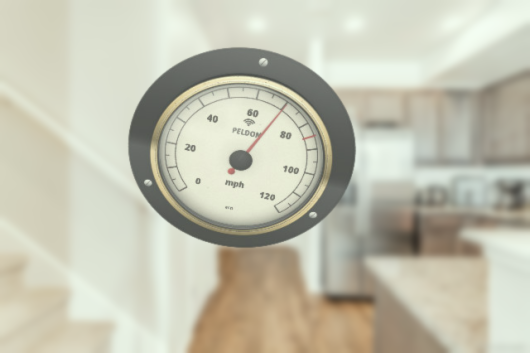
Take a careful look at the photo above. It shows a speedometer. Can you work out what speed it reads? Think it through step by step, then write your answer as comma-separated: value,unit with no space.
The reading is 70,mph
